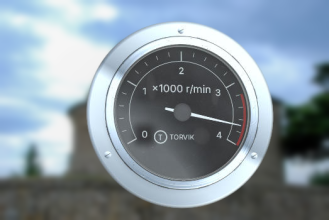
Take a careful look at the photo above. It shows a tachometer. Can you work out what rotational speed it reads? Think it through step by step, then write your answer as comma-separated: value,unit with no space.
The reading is 3700,rpm
